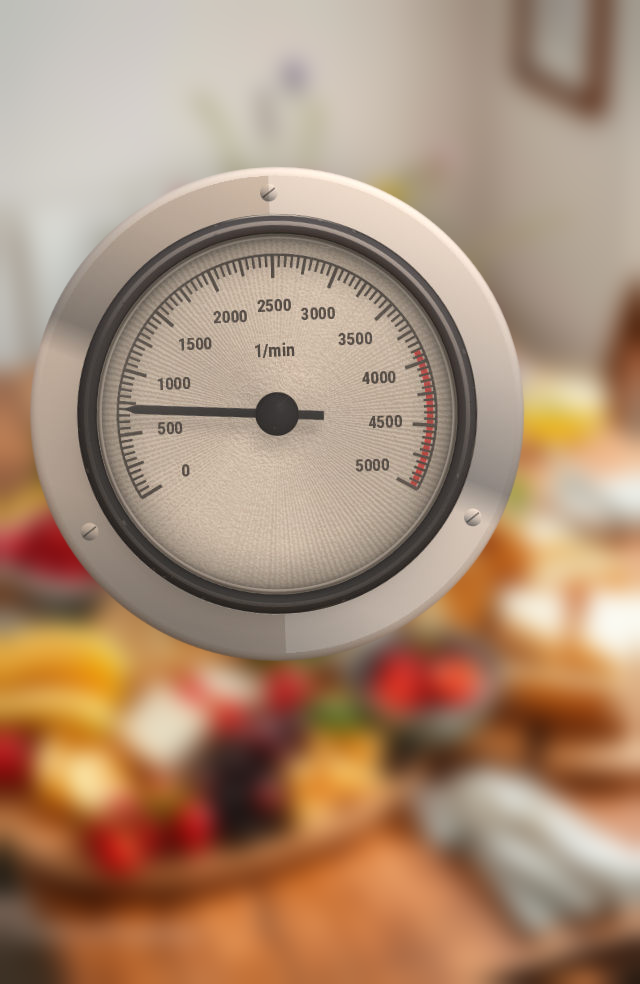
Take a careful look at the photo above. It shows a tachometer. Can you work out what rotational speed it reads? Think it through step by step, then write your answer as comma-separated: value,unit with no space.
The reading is 700,rpm
